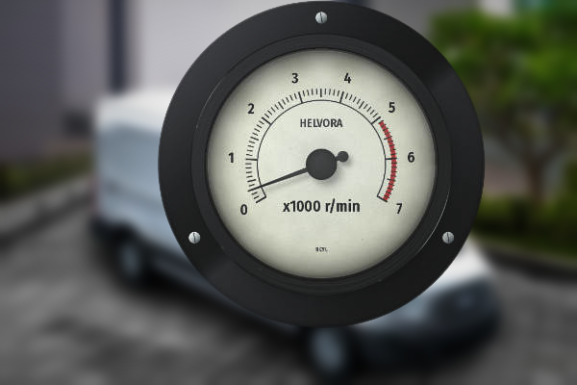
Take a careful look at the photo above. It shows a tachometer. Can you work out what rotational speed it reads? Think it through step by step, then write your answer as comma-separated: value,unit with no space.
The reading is 300,rpm
